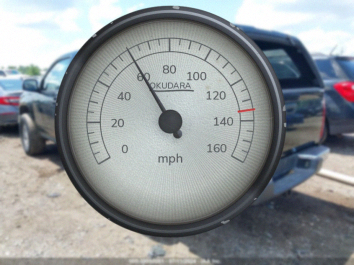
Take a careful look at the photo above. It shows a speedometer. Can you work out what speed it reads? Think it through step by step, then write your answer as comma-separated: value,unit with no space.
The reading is 60,mph
